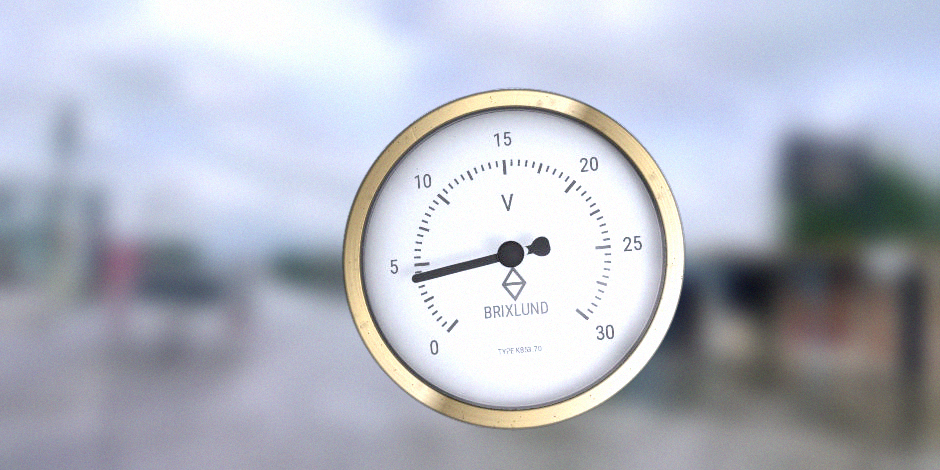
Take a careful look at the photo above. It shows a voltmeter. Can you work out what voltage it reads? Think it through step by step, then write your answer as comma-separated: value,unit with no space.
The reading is 4,V
